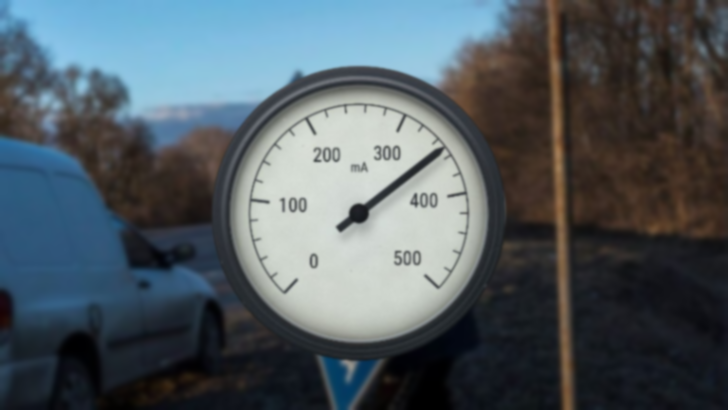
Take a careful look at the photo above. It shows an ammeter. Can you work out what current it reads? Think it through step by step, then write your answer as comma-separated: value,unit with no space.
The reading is 350,mA
